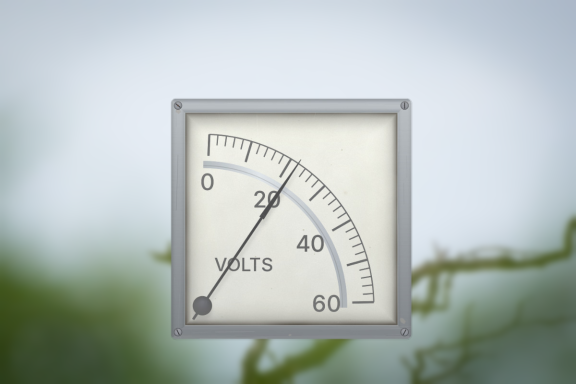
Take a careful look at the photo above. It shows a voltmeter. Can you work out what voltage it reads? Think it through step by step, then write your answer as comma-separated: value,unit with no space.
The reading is 22,V
